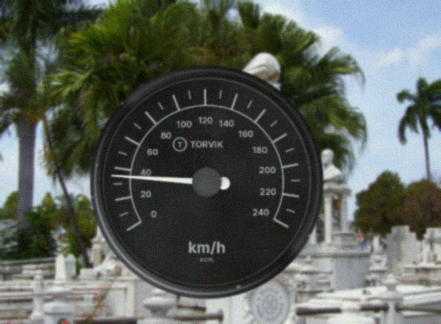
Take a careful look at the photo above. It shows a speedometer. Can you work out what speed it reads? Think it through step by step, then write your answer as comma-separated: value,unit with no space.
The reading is 35,km/h
